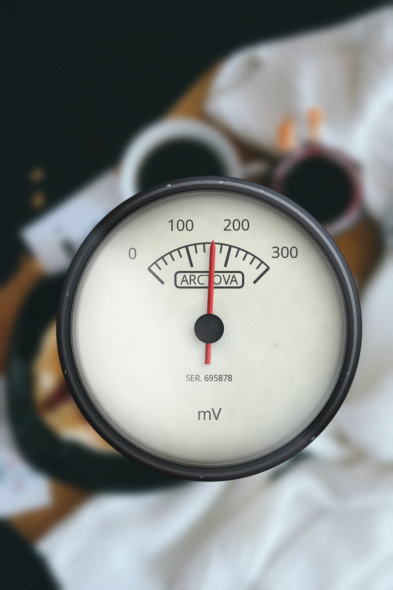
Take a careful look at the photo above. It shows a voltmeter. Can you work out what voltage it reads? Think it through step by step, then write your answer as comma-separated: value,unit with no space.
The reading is 160,mV
